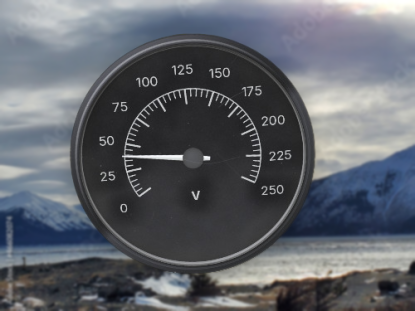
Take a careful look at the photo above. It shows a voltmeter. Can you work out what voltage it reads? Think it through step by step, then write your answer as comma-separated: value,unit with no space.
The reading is 40,V
